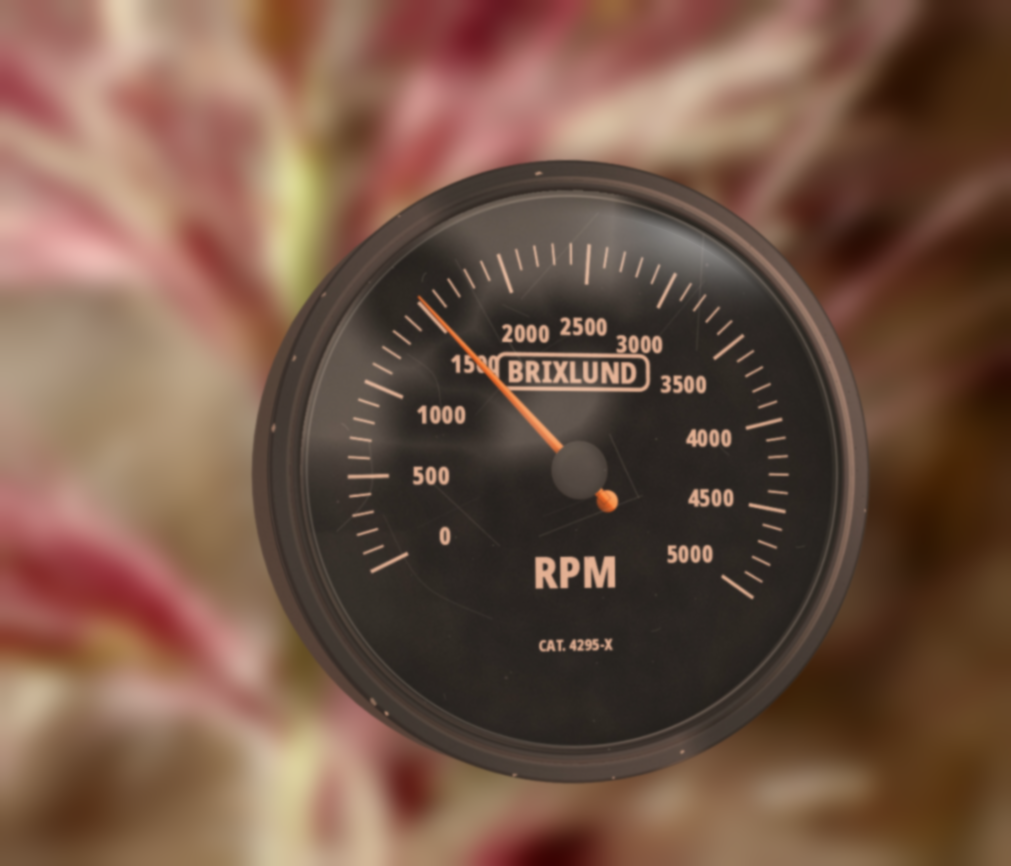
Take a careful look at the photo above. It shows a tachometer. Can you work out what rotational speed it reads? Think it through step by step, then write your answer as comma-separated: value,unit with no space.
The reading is 1500,rpm
